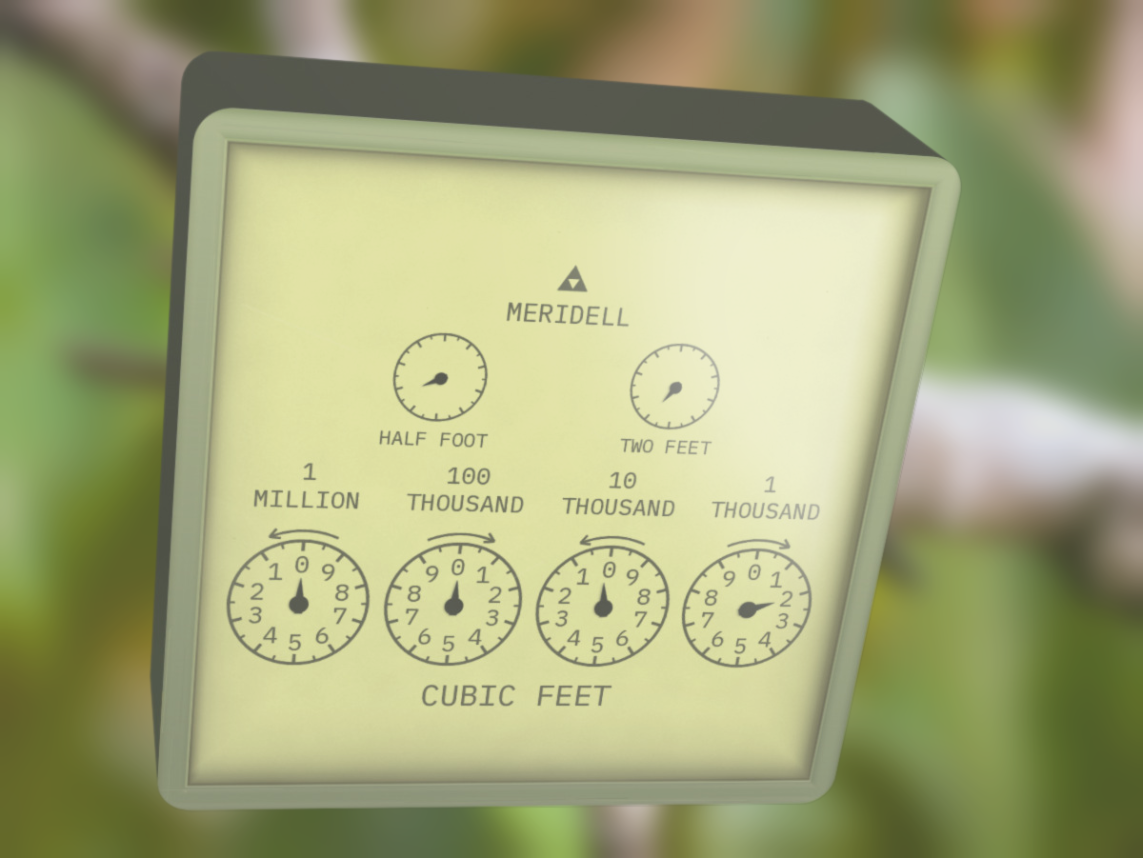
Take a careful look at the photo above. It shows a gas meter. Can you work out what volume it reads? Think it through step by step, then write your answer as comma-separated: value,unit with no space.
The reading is 200,ft³
